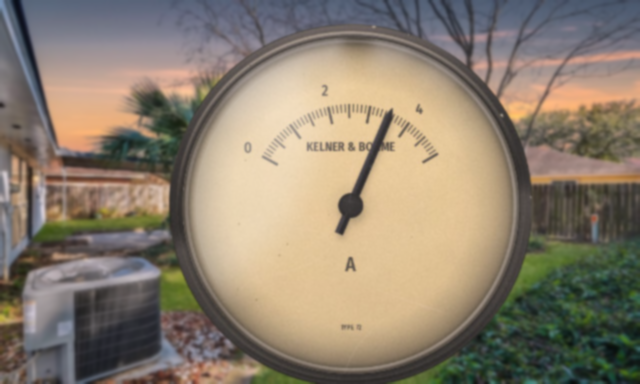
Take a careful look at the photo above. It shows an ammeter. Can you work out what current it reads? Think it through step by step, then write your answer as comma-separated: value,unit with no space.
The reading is 3.5,A
